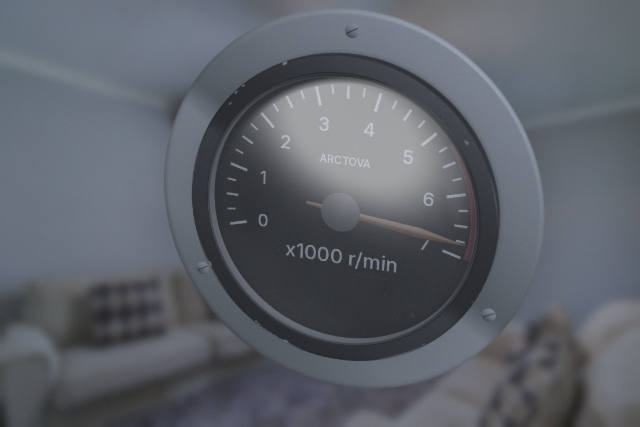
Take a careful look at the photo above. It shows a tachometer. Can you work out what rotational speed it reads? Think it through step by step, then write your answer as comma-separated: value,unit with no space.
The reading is 6750,rpm
